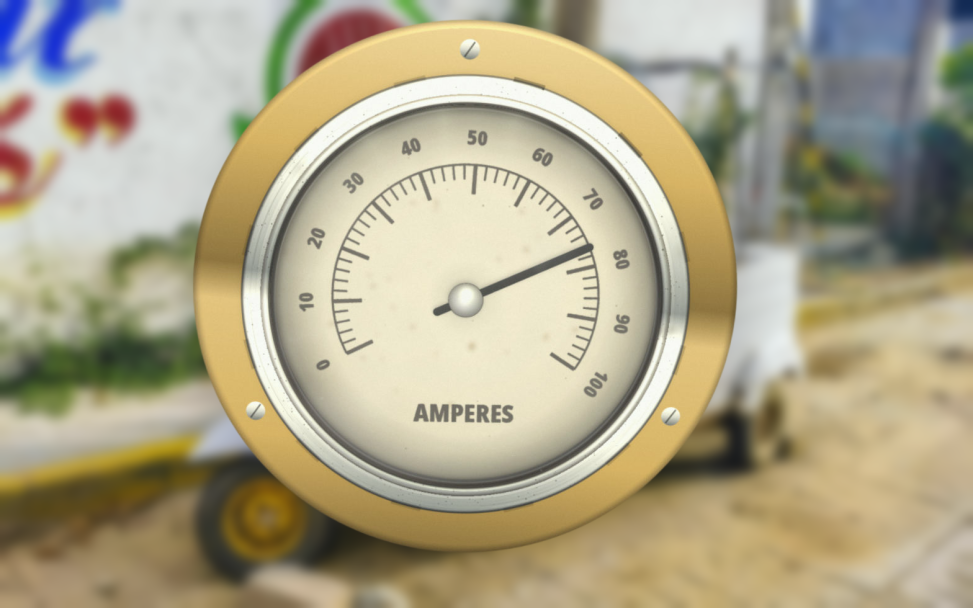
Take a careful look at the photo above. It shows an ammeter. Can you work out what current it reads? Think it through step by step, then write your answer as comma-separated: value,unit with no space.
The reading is 76,A
